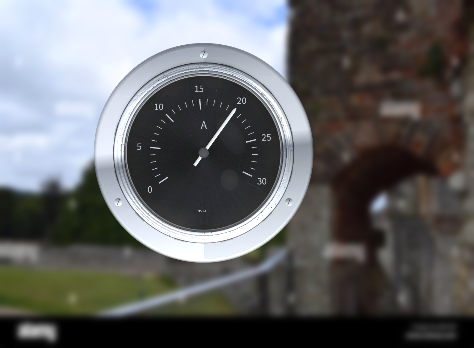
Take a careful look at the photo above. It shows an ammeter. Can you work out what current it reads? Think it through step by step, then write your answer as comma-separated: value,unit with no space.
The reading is 20,A
